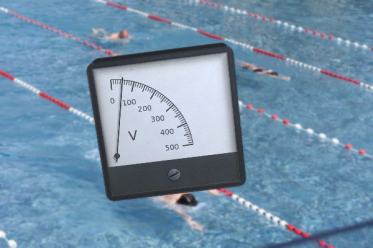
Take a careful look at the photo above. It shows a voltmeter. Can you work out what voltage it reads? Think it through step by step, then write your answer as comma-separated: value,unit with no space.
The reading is 50,V
